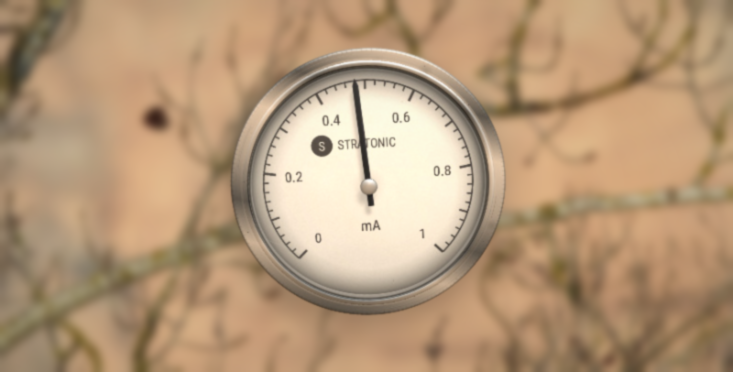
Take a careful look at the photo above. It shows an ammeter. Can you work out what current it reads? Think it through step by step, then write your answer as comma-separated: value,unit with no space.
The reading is 0.48,mA
